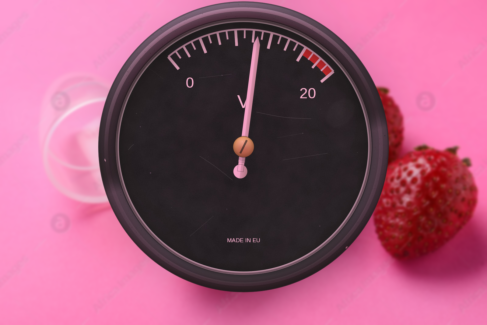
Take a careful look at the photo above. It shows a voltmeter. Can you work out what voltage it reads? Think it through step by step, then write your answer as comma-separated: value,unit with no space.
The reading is 10.5,V
